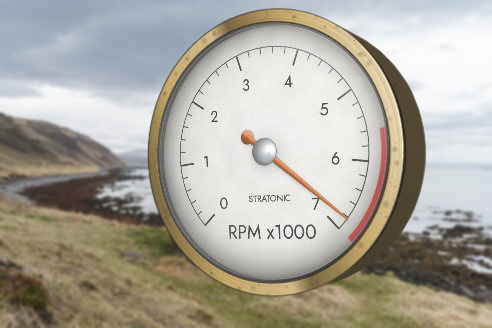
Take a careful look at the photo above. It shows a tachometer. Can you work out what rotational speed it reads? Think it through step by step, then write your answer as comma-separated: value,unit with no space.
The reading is 6800,rpm
